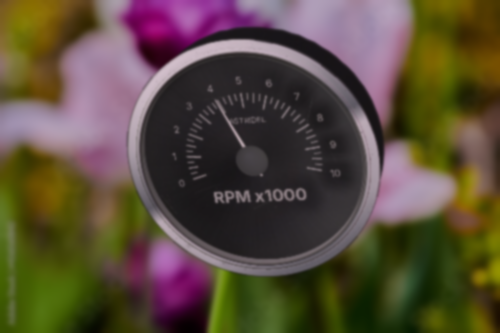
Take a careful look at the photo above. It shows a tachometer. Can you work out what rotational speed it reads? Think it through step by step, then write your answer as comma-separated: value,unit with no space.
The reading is 4000,rpm
